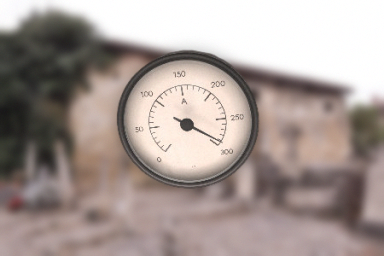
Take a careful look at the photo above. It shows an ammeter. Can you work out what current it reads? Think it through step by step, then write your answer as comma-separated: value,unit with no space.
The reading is 290,A
